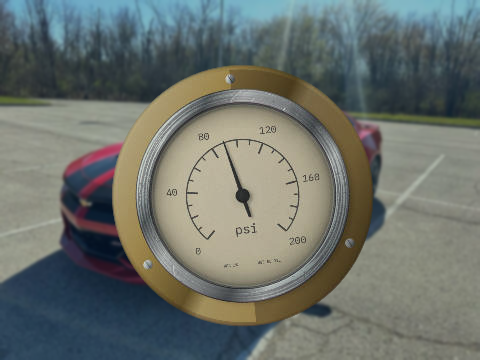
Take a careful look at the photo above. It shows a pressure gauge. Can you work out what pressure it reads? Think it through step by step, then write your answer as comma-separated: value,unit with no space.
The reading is 90,psi
